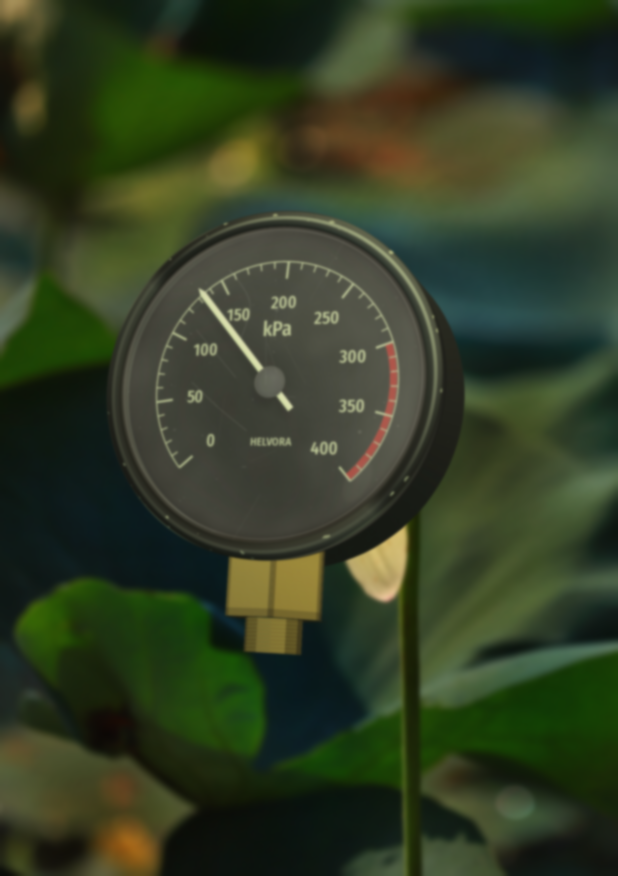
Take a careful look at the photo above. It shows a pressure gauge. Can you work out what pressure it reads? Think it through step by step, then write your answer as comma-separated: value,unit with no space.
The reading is 135,kPa
